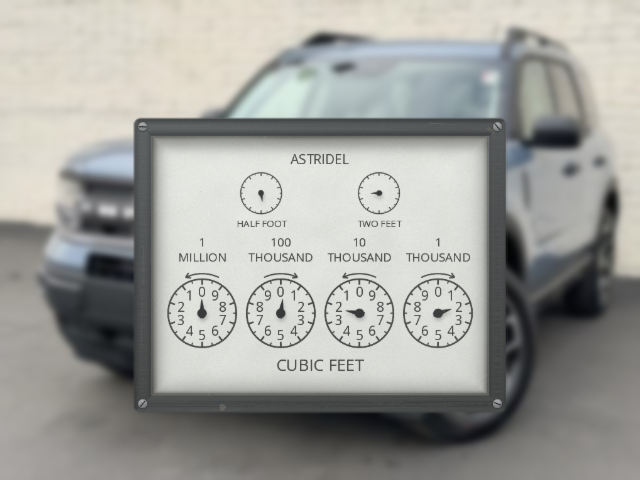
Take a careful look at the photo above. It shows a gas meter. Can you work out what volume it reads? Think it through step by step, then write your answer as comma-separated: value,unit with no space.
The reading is 2200,ft³
